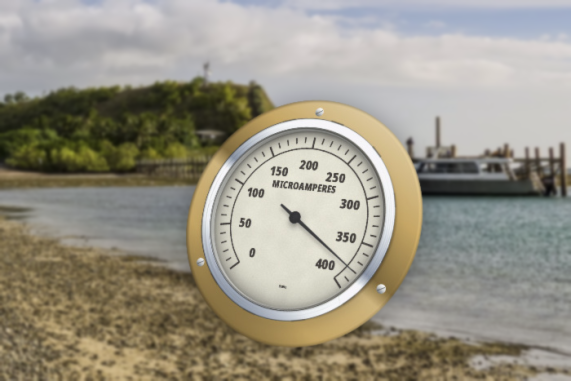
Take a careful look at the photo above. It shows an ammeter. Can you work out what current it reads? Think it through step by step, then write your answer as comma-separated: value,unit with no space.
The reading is 380,µA
